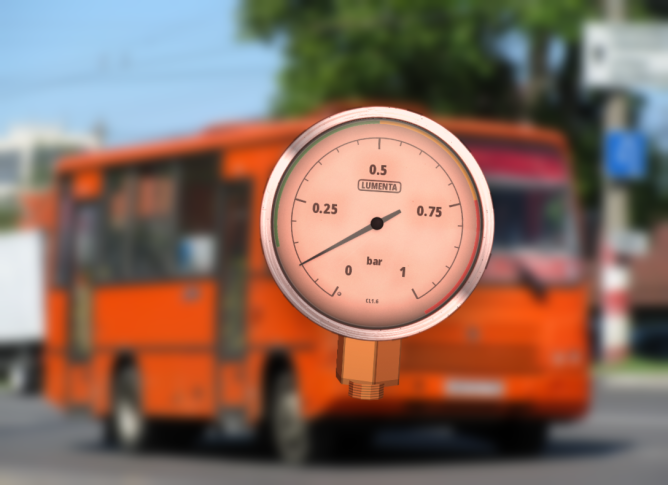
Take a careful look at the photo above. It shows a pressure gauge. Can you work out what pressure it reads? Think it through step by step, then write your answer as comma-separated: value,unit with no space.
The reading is 0.1,bar
